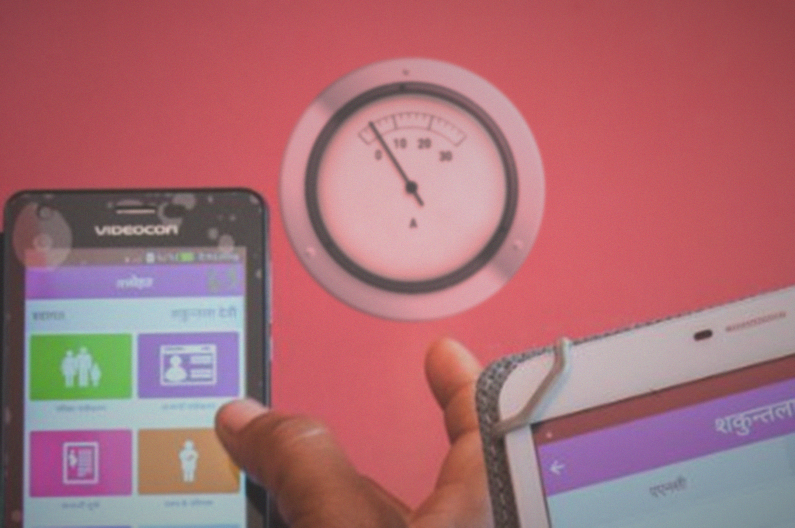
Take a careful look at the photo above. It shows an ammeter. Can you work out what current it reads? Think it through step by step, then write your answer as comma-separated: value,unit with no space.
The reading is 4,A
